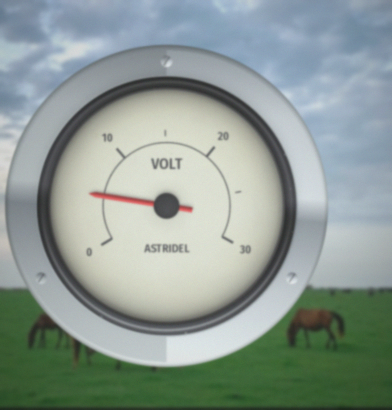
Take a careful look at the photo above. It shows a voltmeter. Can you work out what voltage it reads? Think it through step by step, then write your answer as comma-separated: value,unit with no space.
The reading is 5,V
